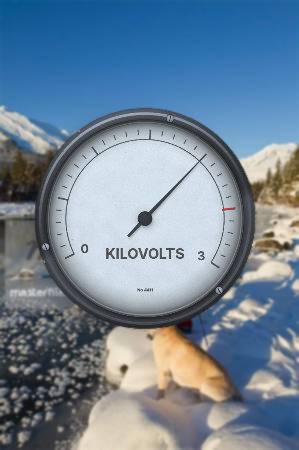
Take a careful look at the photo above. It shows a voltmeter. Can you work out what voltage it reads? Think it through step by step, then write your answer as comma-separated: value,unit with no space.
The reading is 2,kV
